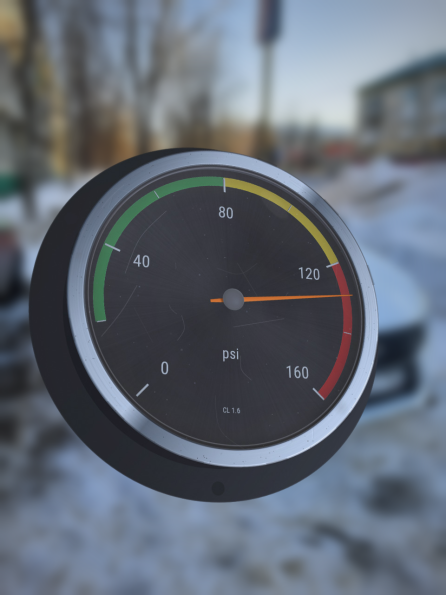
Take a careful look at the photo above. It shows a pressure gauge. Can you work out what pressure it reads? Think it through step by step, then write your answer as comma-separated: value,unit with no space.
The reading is 130,psi
